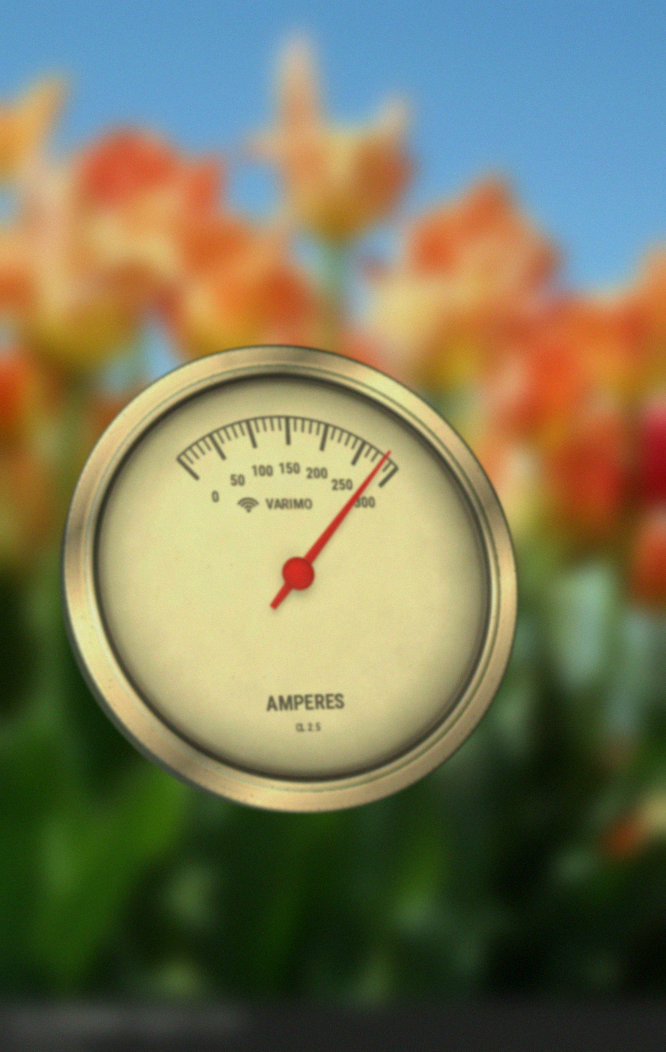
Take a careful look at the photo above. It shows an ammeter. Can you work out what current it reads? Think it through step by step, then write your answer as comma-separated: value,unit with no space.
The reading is 280,A
